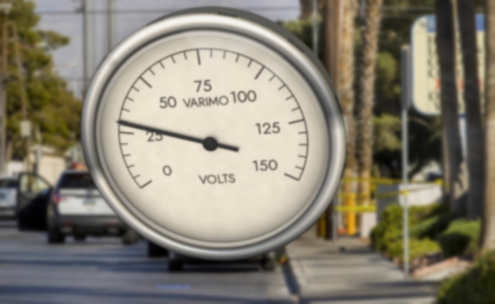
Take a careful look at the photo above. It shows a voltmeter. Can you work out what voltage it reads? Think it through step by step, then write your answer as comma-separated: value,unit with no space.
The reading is 30,V
